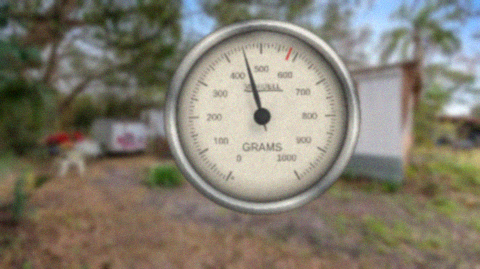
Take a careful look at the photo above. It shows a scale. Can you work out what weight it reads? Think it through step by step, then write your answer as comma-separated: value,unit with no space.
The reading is 450,g
